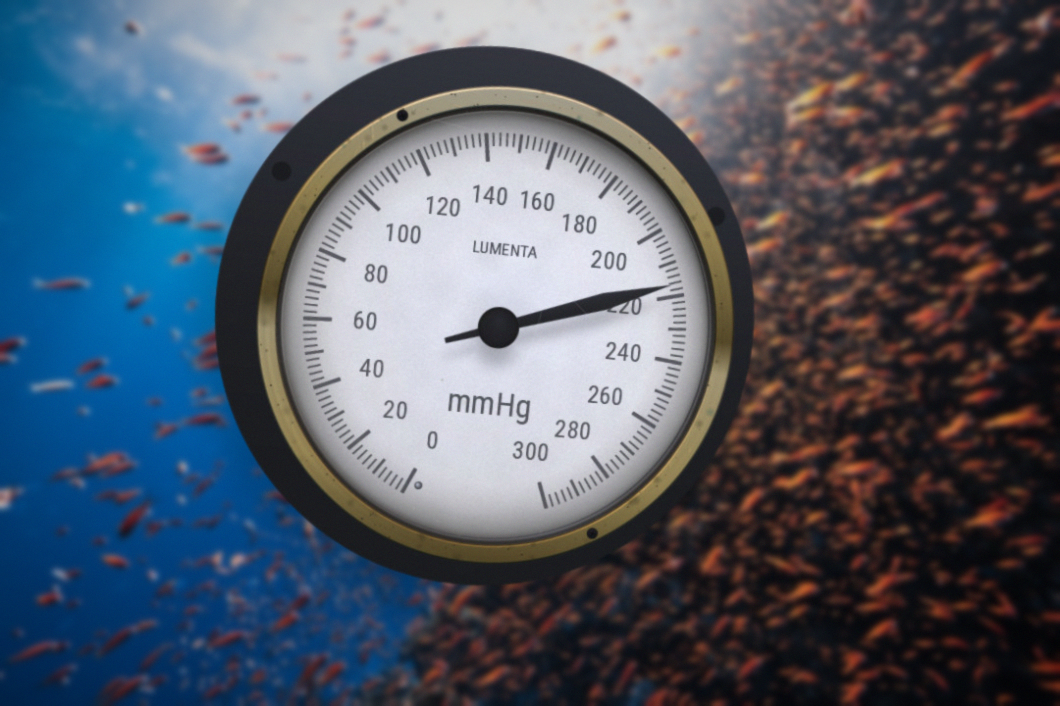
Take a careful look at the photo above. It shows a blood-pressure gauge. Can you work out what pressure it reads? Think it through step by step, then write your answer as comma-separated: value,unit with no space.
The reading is 216,mmHg
